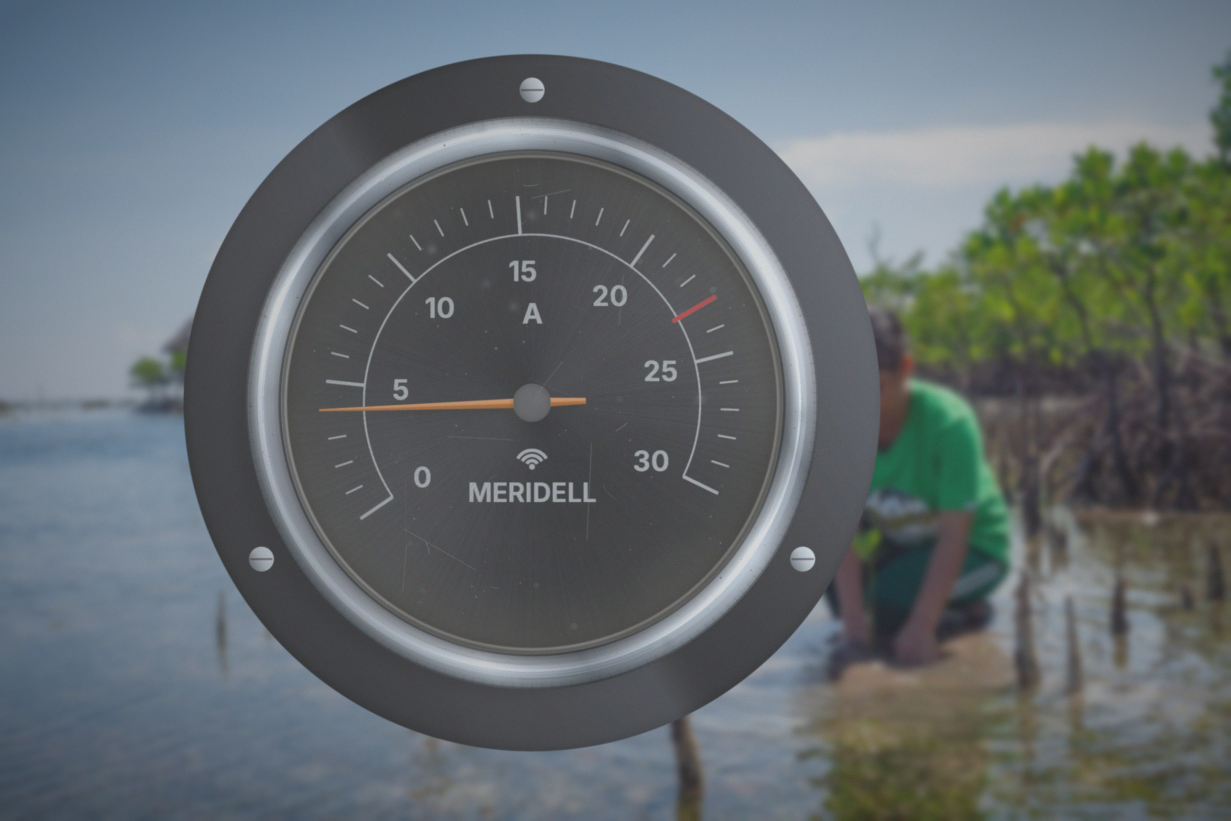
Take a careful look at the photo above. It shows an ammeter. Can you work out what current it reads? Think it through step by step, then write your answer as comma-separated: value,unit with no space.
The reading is 4,A
